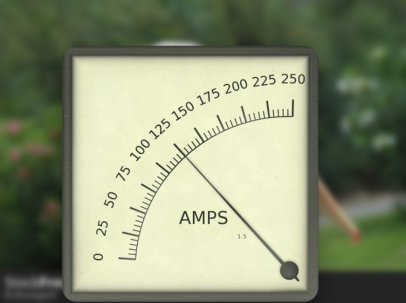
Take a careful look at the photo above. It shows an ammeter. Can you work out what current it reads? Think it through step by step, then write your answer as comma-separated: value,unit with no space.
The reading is 125,A
